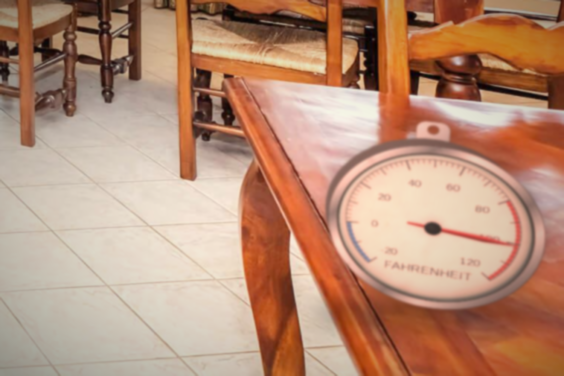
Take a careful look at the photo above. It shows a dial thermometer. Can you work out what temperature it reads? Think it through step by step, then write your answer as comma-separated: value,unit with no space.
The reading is 100,°F
